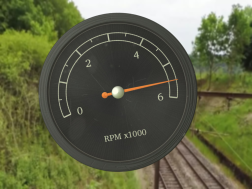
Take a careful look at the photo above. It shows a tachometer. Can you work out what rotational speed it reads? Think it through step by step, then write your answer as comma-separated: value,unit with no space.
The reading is 5500,rpm
